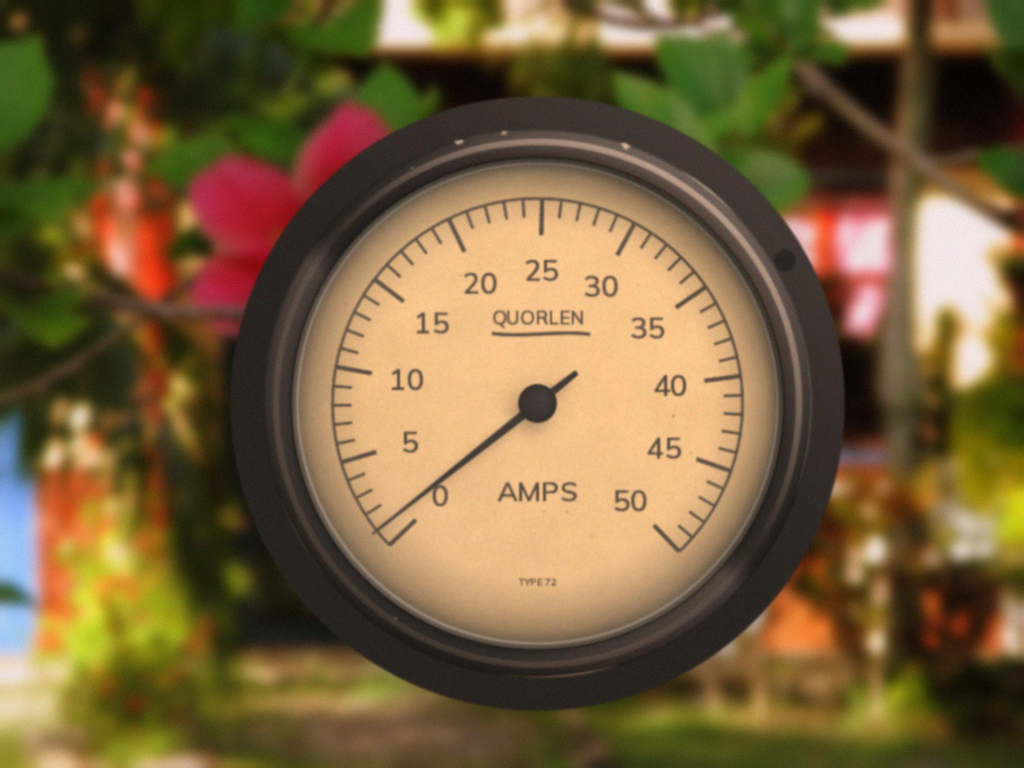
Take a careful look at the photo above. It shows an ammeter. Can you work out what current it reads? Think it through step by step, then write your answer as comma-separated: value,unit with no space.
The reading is 1,A
